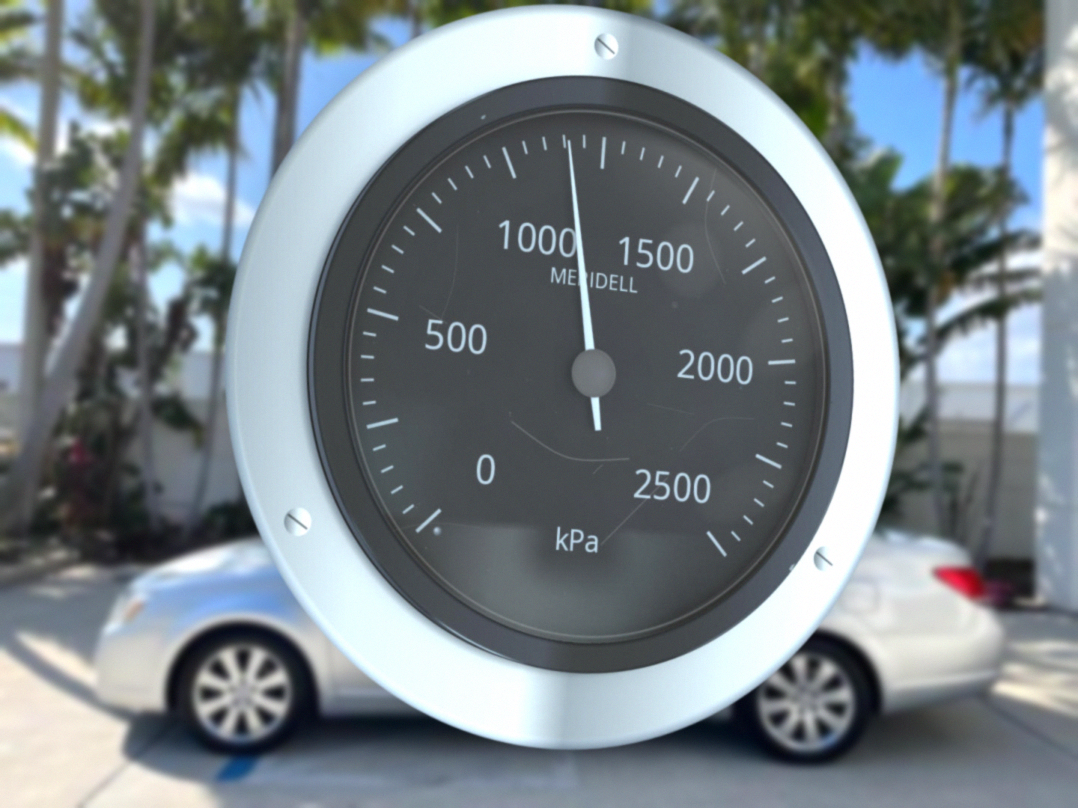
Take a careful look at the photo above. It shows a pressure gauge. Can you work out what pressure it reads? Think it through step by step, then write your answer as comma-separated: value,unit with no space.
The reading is 1150,kPa
